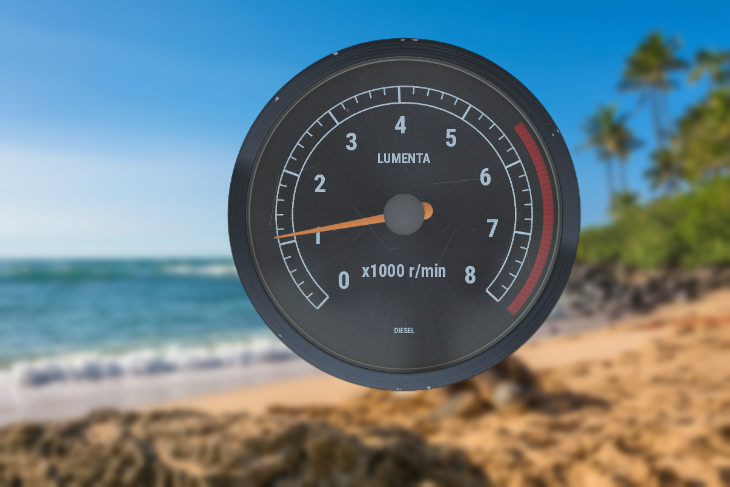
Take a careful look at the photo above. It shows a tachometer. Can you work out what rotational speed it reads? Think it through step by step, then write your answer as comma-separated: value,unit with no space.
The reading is 1100,rpm
